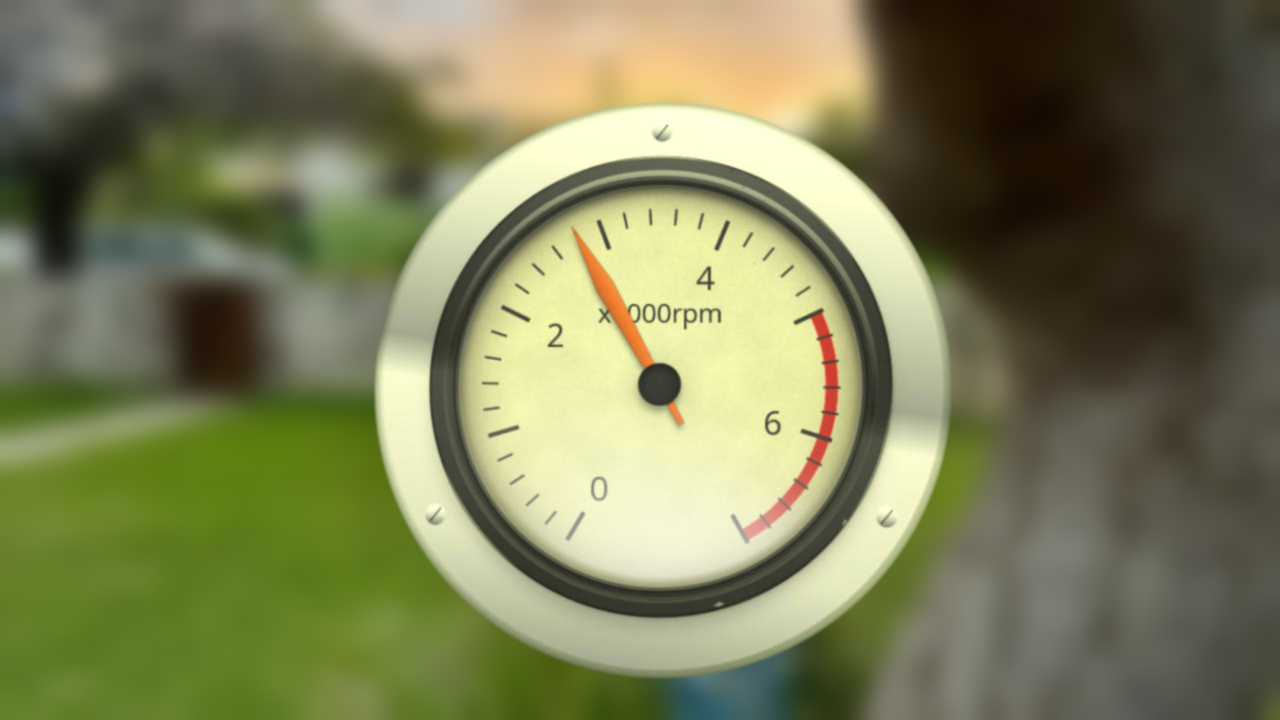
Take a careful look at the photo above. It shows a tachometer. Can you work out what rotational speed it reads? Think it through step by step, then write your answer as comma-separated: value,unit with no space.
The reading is 2800,rpm
